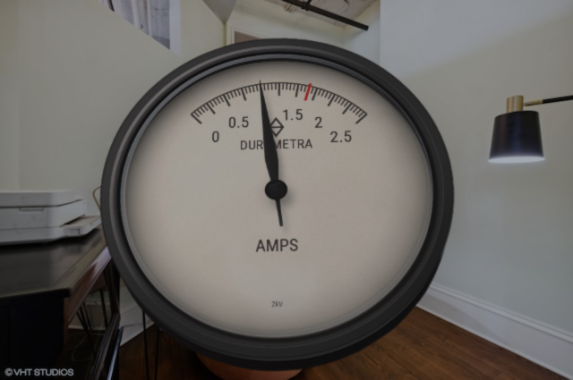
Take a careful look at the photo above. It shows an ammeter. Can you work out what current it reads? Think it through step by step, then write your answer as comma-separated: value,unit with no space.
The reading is 1,A
